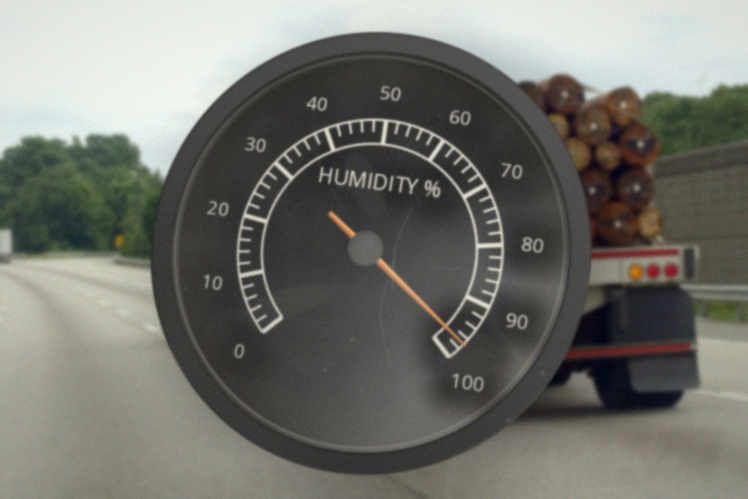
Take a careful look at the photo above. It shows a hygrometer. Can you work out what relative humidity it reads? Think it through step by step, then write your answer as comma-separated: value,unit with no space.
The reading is 97,%
